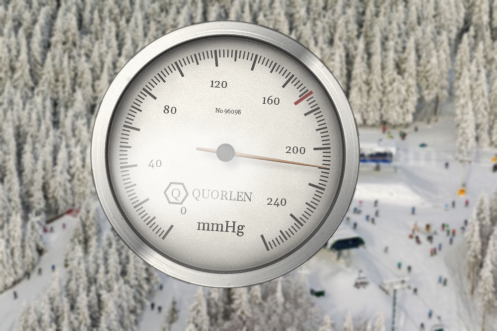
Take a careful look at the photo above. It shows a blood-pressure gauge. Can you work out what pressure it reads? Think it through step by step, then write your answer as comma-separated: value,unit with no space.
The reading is 210,mmHg
